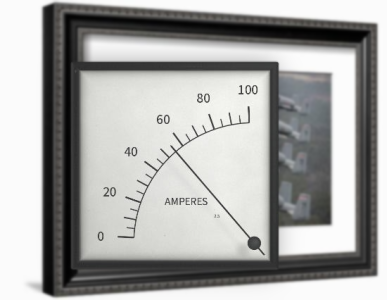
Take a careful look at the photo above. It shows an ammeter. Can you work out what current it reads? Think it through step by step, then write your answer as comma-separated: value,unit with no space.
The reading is 55,A
